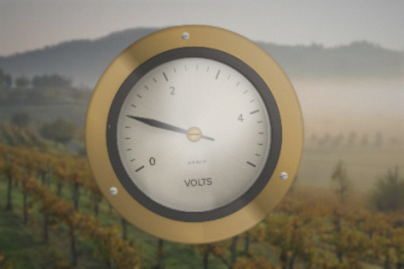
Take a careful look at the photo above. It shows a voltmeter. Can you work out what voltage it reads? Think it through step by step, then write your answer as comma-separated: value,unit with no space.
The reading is 1,V
